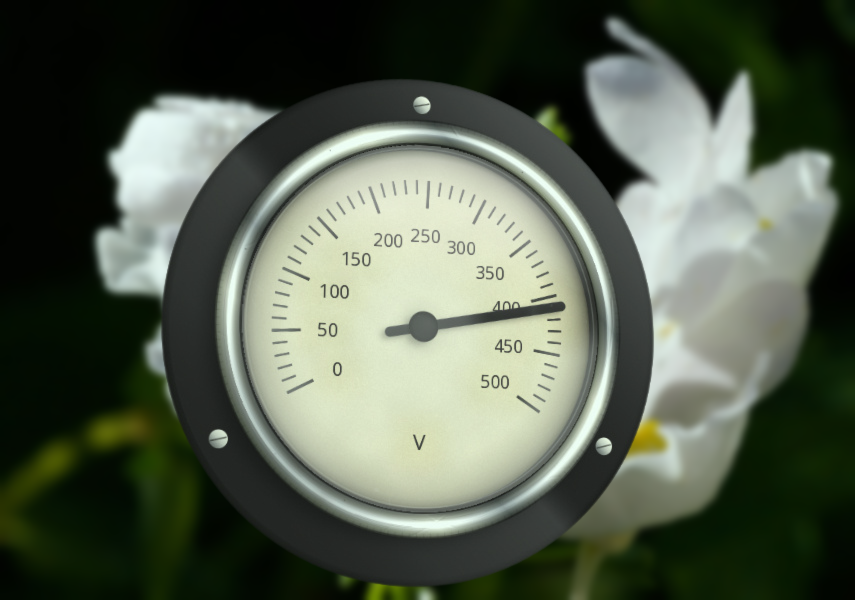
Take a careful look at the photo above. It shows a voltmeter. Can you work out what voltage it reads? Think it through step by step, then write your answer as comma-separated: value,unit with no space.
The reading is 410,V
